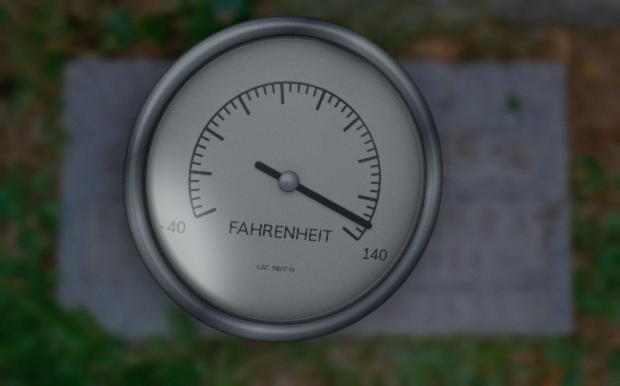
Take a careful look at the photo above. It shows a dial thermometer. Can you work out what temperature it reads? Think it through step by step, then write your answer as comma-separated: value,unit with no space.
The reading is 132,°F
